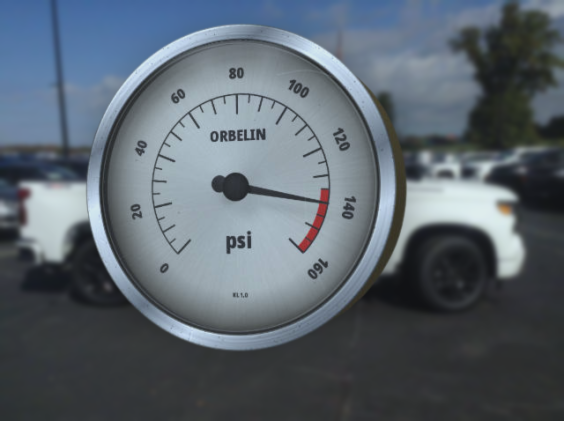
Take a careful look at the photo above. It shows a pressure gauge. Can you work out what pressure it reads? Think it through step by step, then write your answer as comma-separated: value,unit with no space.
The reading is 140,psi
